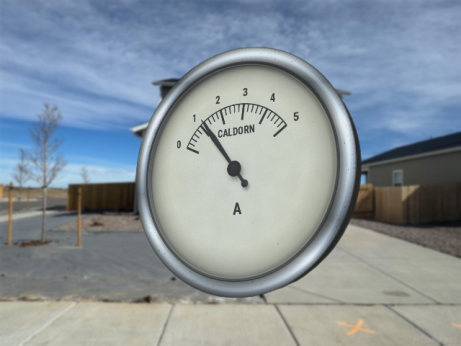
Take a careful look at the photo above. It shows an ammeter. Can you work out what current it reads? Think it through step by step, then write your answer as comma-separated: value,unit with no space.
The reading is 1.2,A
